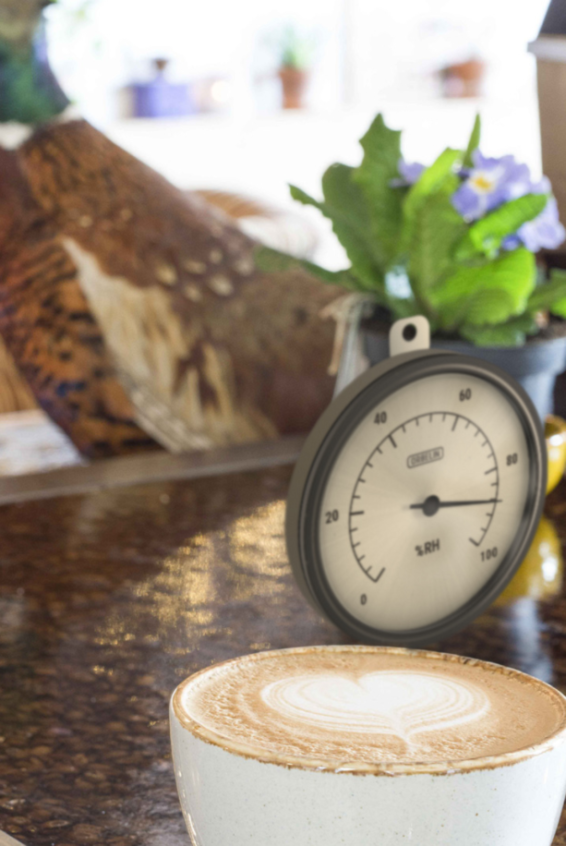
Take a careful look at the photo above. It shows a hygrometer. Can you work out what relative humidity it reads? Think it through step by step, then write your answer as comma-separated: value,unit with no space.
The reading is 88,%
